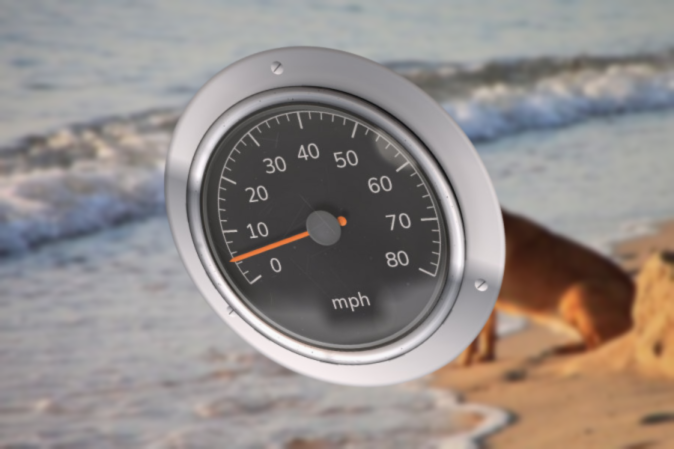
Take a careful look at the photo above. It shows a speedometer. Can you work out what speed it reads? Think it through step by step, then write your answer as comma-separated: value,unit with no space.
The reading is 5,mph
